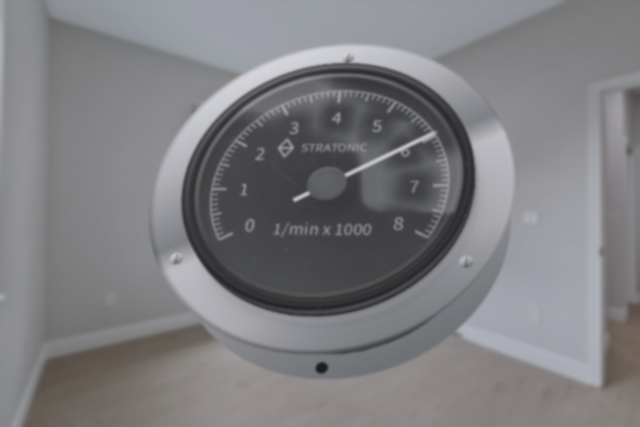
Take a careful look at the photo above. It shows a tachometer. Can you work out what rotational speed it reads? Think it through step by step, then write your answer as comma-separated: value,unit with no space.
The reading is 6000,rpm
